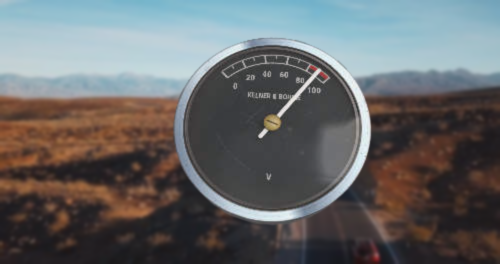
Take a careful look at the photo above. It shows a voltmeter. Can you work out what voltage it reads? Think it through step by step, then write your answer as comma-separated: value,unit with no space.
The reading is 90,V
